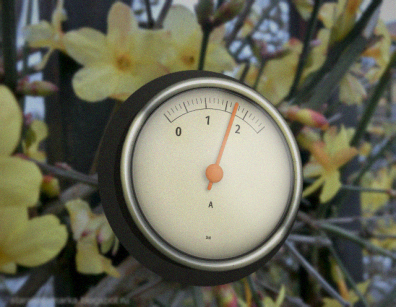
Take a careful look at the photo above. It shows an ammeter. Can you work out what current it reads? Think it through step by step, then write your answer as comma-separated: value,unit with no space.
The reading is 1.7,A
